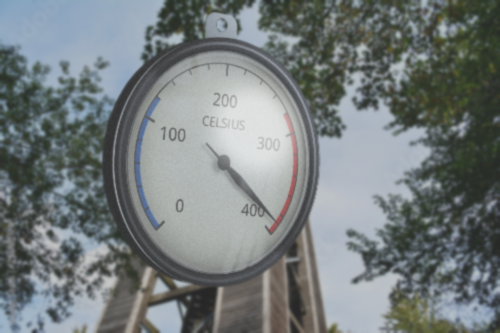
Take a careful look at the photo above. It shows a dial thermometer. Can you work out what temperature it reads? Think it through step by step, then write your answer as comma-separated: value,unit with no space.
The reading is 390,°C
